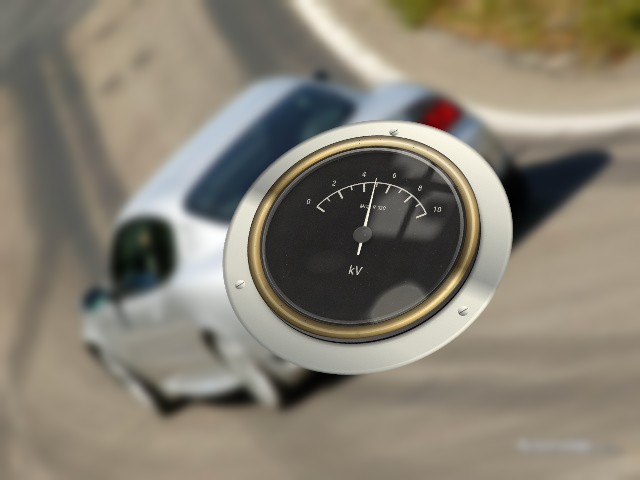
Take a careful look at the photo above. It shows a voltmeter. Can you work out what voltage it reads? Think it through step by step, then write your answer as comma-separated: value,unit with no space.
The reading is 5,kV
